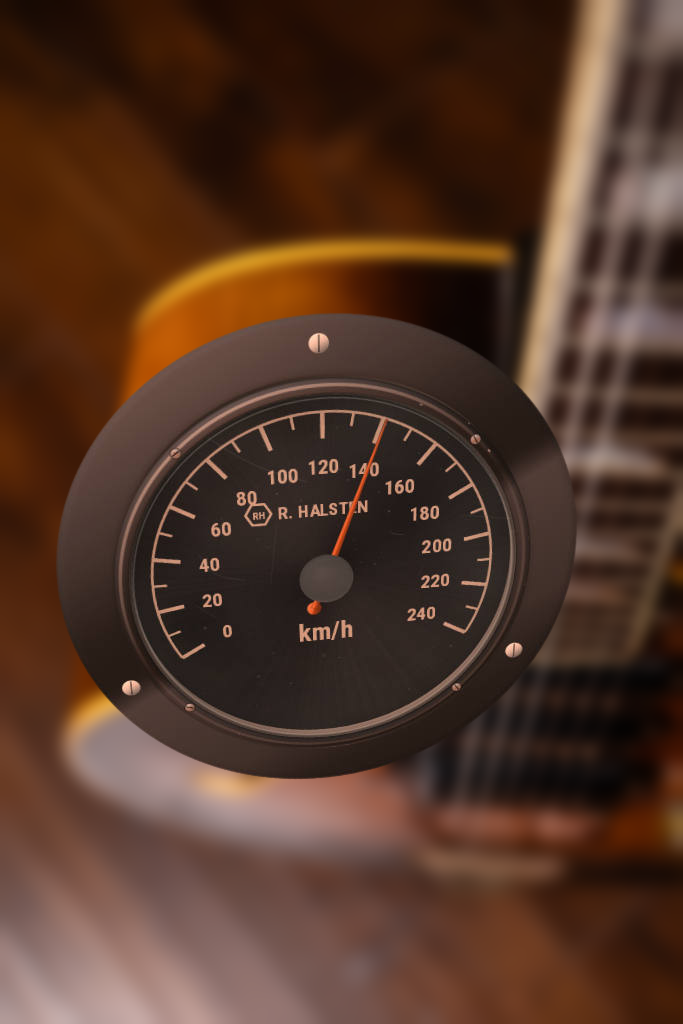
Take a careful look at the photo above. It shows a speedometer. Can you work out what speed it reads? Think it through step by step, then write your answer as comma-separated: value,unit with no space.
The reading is 140,km/h
